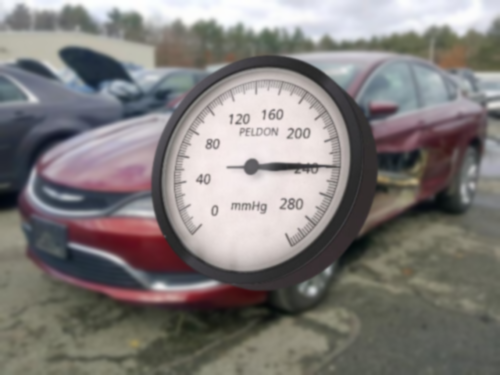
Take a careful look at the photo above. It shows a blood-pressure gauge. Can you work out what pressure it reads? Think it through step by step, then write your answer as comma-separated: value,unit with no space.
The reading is 240,mmHg
